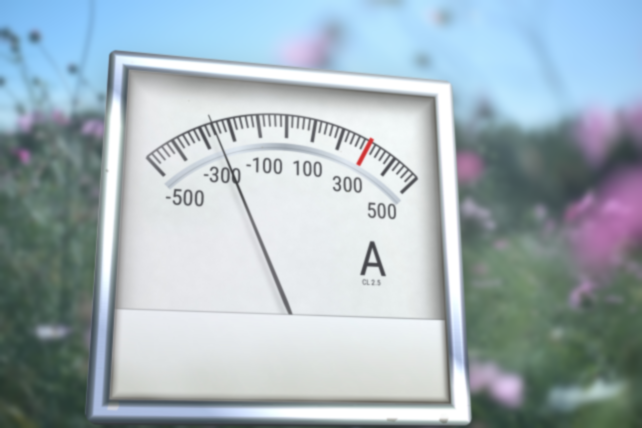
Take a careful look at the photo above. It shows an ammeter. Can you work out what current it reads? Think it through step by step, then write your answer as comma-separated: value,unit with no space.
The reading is -260,A
